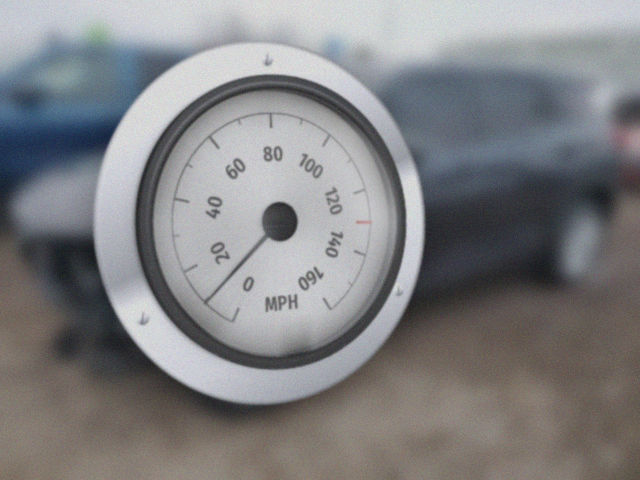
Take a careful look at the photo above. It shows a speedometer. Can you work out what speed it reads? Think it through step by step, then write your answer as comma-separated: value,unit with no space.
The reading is 10,mph
